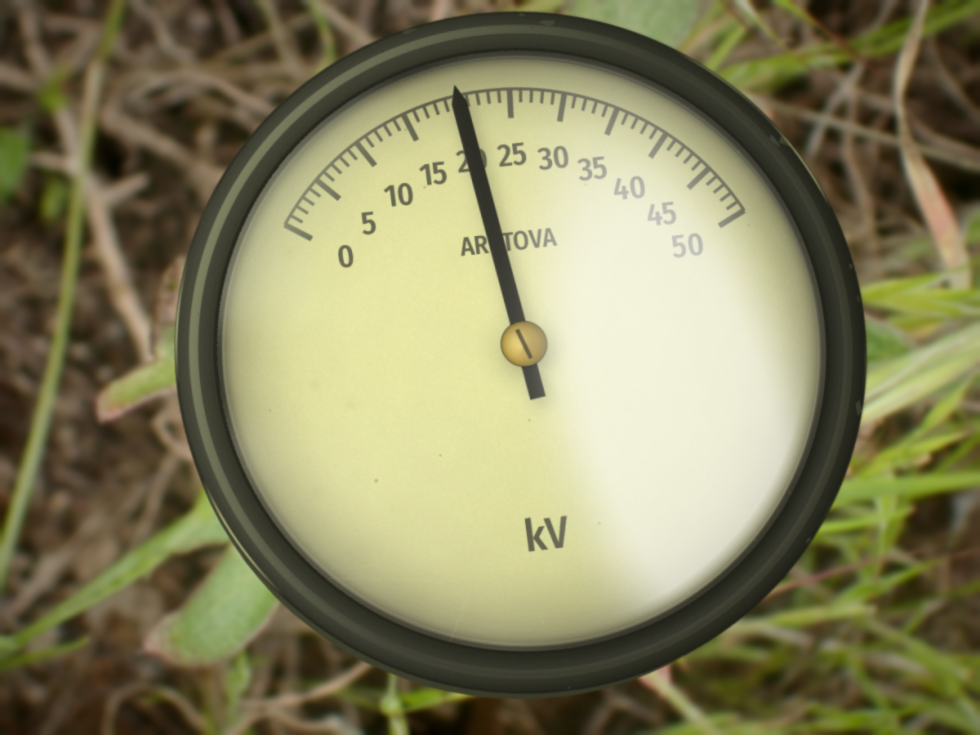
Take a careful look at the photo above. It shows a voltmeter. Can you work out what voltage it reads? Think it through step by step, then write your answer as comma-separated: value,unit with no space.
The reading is 20,kV
